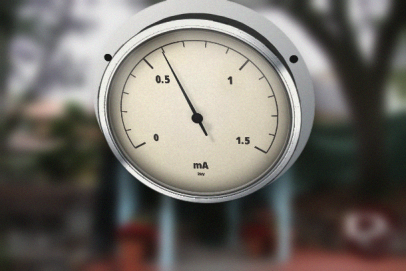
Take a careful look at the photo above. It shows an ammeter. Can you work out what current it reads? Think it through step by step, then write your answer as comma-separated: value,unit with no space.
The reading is 0.6,mA
